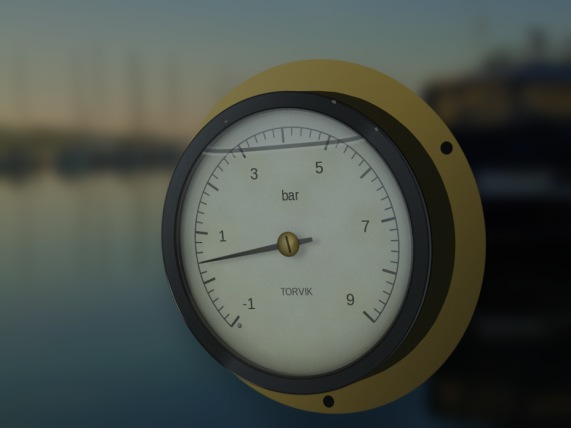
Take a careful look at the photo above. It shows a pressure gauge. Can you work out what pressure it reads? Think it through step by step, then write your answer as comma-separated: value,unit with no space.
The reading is 0.4,bar
